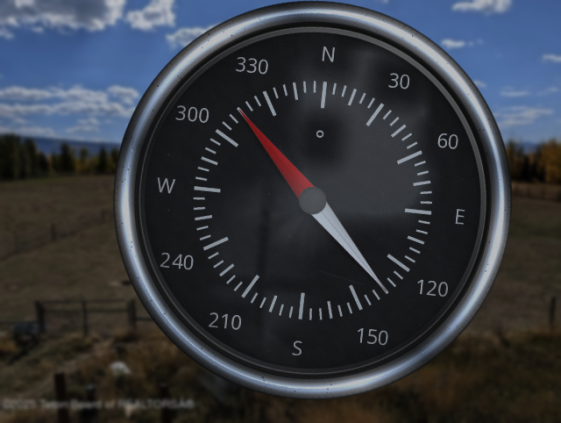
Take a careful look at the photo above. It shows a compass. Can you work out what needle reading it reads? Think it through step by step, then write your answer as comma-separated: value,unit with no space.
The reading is 315,°
